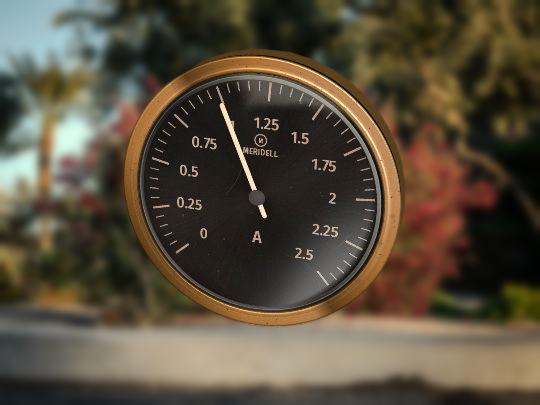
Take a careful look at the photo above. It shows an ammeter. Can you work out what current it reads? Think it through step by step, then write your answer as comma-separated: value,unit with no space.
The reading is 1,A
